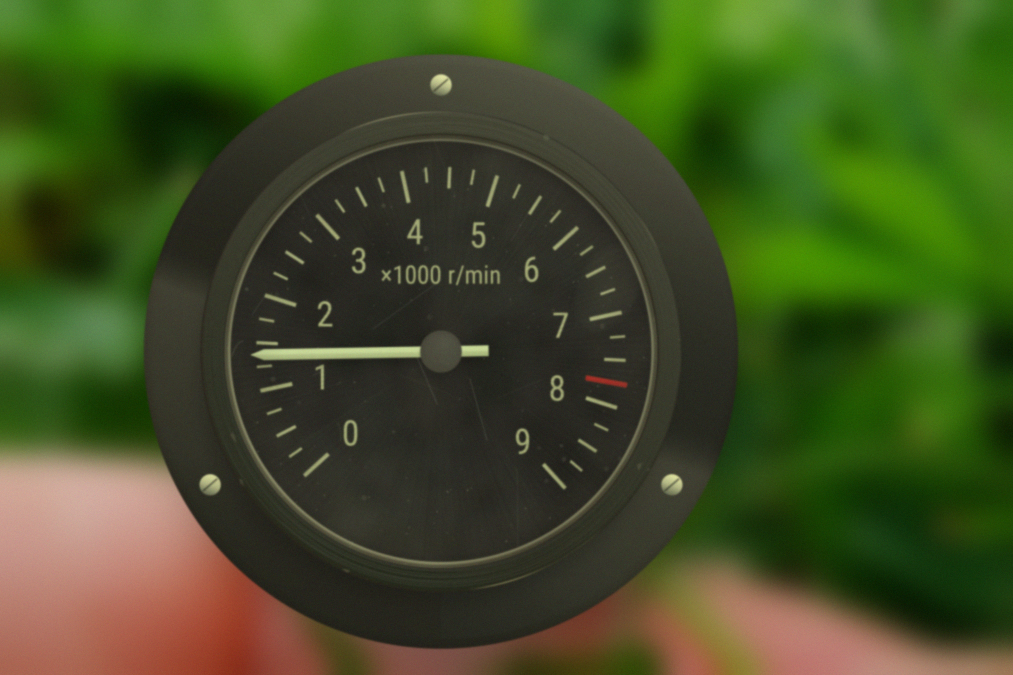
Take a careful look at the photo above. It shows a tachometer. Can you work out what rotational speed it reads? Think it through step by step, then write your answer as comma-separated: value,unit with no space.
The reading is 1375,rpm
